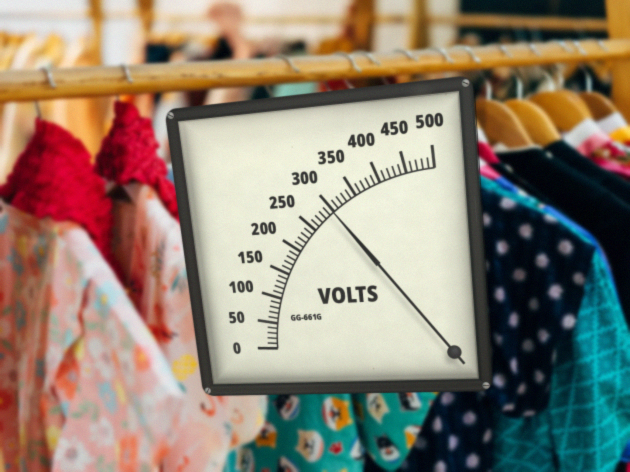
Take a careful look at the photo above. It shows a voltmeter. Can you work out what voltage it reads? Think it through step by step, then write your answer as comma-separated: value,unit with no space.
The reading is 300,V
